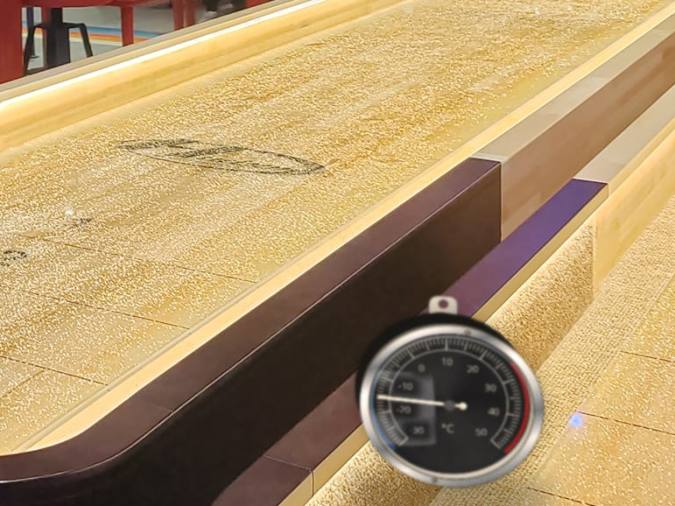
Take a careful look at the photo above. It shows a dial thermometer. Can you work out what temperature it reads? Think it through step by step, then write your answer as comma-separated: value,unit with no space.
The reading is -15,°C
